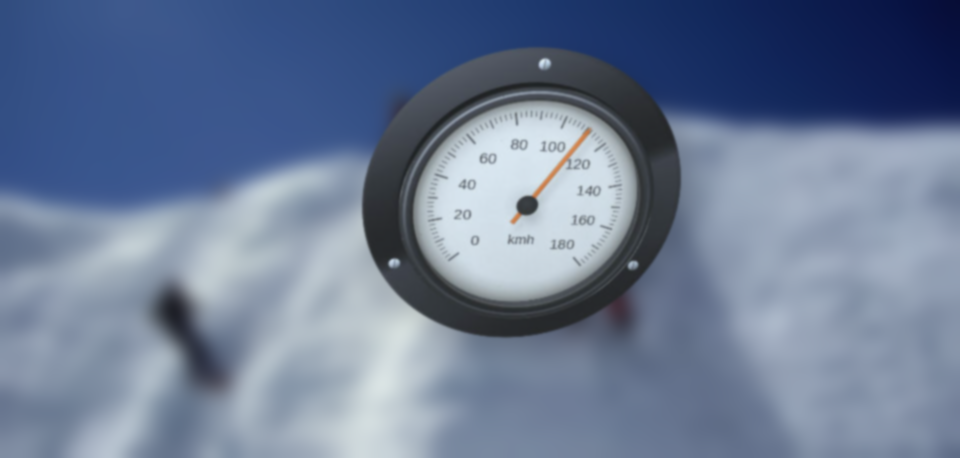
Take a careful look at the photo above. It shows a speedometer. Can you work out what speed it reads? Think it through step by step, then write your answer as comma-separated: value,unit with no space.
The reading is 110,km/h
